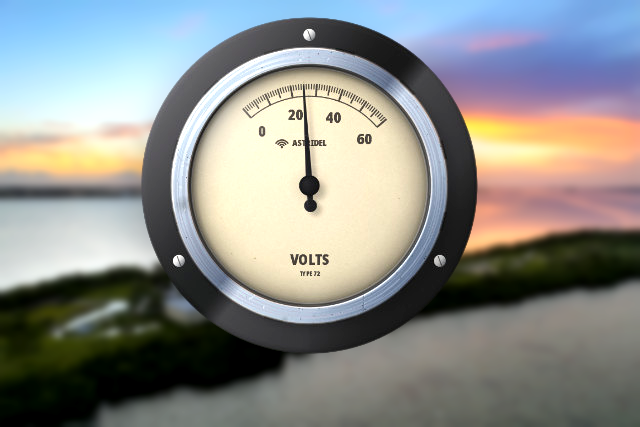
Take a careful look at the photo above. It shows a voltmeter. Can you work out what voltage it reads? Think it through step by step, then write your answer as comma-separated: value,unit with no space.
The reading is 25,V
